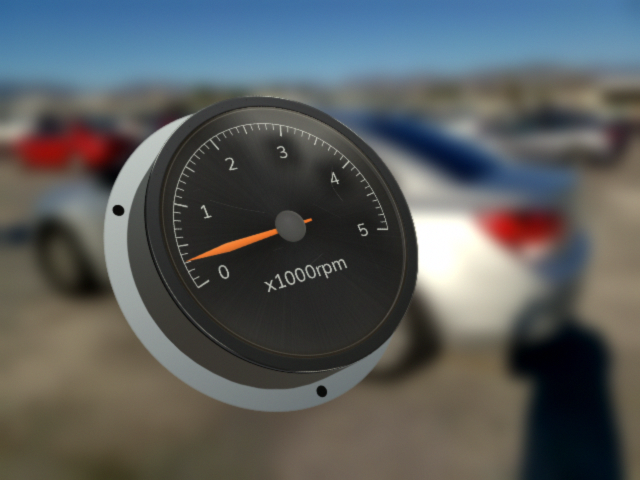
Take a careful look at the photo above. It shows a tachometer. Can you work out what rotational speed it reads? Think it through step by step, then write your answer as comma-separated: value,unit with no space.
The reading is 300,rpm
